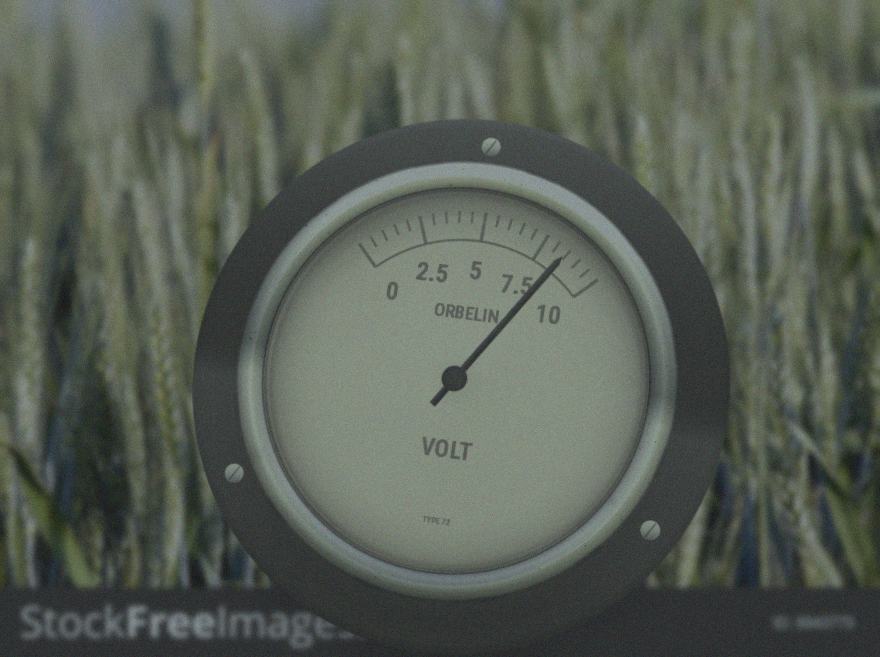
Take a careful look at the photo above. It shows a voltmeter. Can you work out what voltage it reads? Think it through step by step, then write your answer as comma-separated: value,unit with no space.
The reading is 8.5,V
